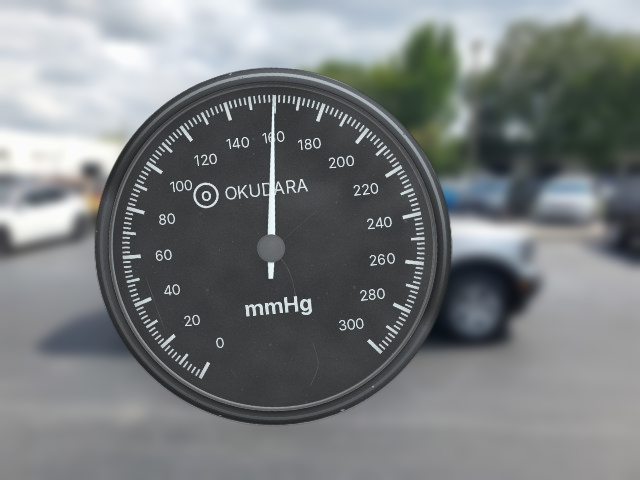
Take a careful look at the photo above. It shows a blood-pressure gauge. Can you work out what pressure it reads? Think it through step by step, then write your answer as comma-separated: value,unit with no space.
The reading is 160,mmHg
